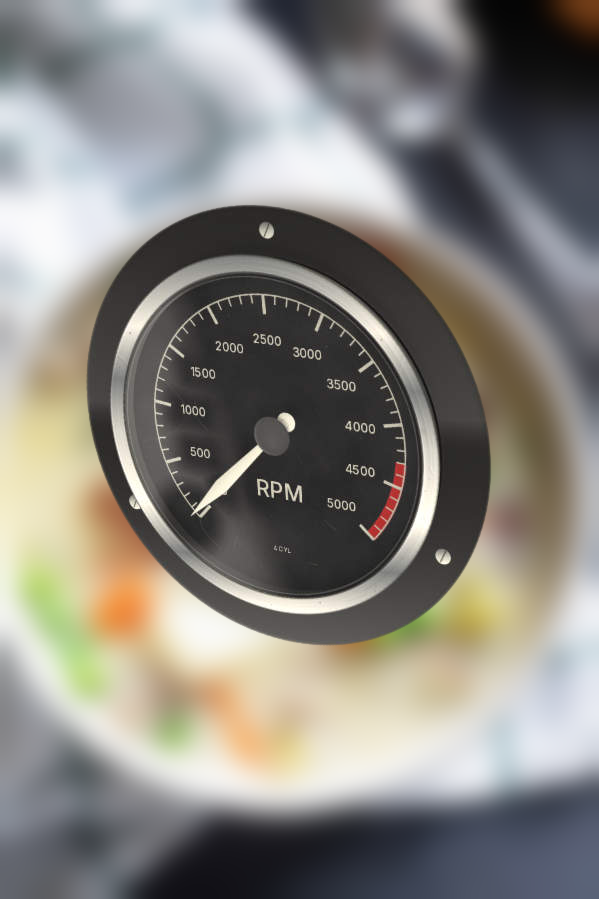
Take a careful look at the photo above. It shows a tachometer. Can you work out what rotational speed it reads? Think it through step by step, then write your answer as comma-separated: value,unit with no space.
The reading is 50,rpm
